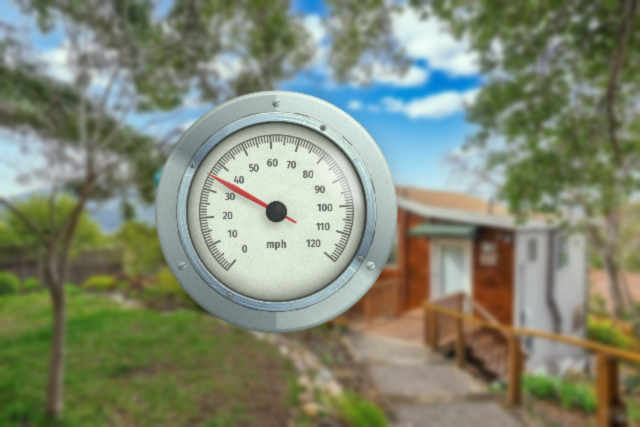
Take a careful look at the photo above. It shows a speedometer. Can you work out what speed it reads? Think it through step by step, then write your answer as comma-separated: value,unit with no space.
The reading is 35,mph
